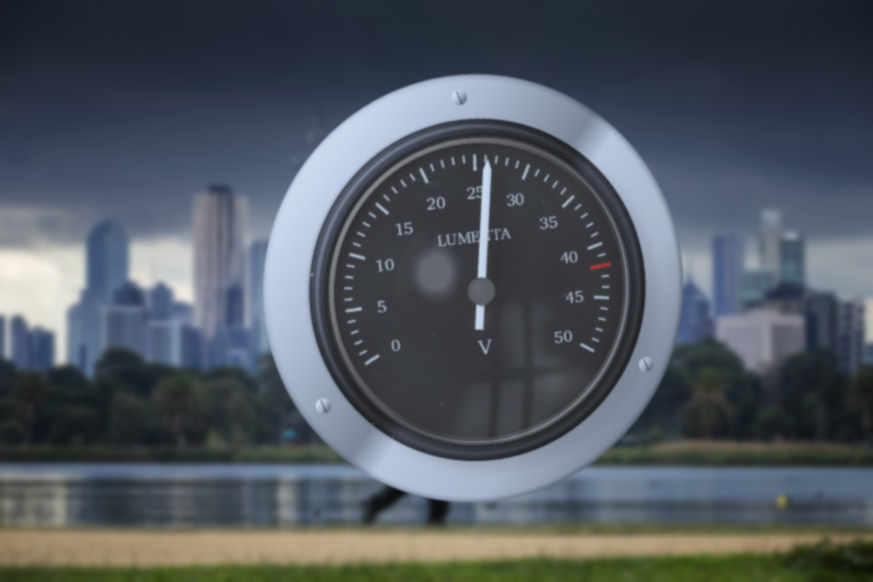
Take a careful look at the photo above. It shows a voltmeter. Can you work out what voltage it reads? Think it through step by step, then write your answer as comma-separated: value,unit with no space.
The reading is 26,V
